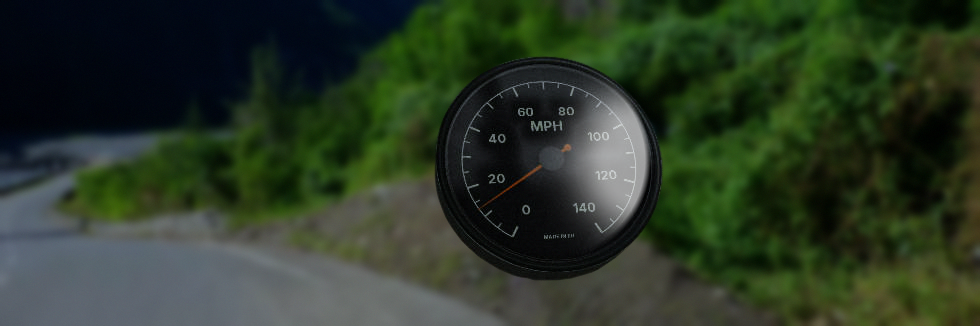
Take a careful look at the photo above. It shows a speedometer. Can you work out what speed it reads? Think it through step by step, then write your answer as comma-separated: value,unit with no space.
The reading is 12.5,mph
